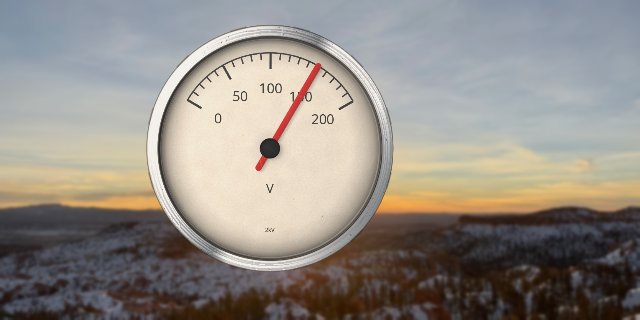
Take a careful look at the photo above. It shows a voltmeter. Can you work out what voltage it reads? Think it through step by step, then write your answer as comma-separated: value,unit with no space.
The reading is 150,V
